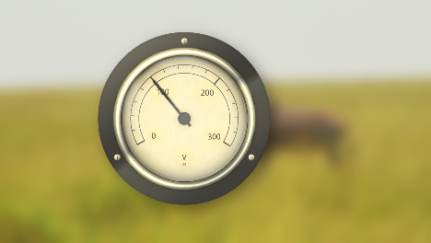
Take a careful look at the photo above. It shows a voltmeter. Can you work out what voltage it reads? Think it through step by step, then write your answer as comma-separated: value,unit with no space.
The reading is 100,V
